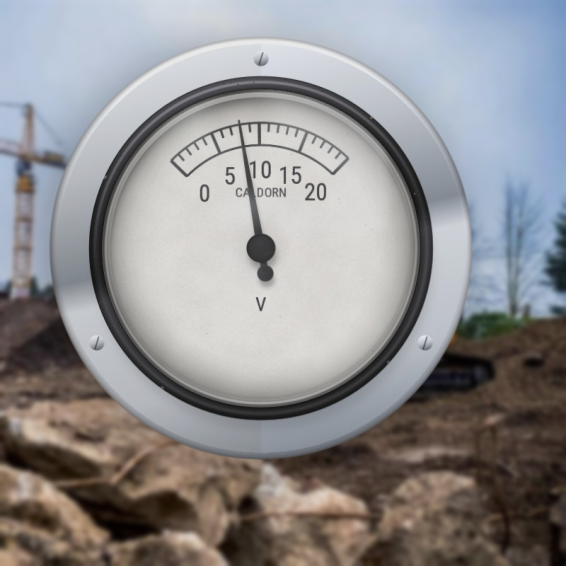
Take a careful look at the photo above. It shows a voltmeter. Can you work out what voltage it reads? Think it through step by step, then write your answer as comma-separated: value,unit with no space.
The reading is 8,V
